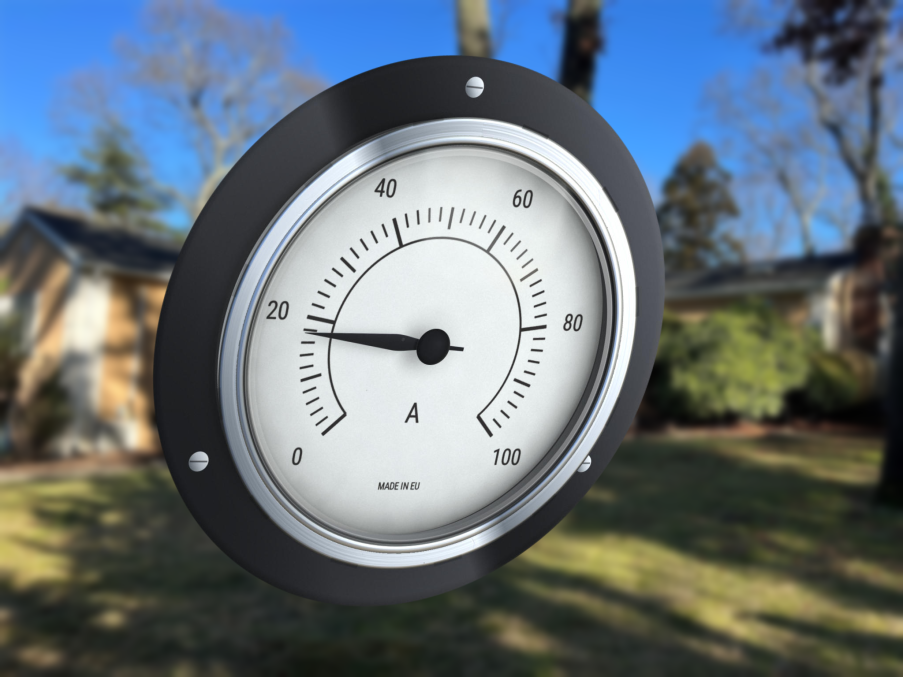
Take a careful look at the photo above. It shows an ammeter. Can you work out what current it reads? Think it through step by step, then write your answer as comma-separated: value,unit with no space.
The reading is 18,A
